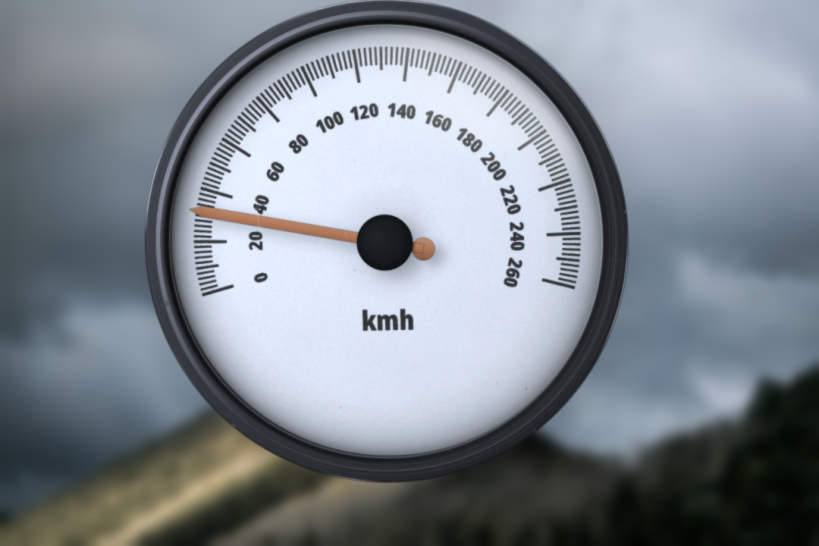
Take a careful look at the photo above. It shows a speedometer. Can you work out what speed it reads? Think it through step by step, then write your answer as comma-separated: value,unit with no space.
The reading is 32,km/h
